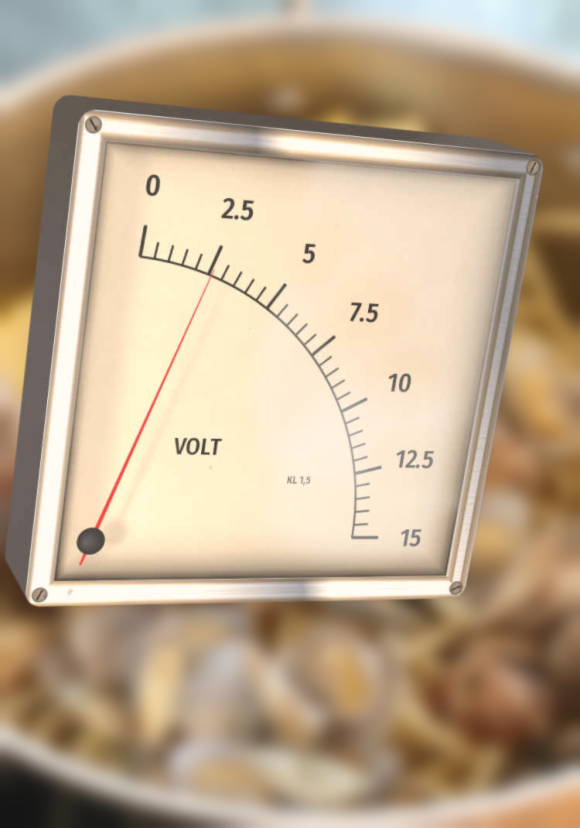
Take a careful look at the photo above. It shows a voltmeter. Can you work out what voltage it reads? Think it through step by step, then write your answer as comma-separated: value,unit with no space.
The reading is 2.5,V
